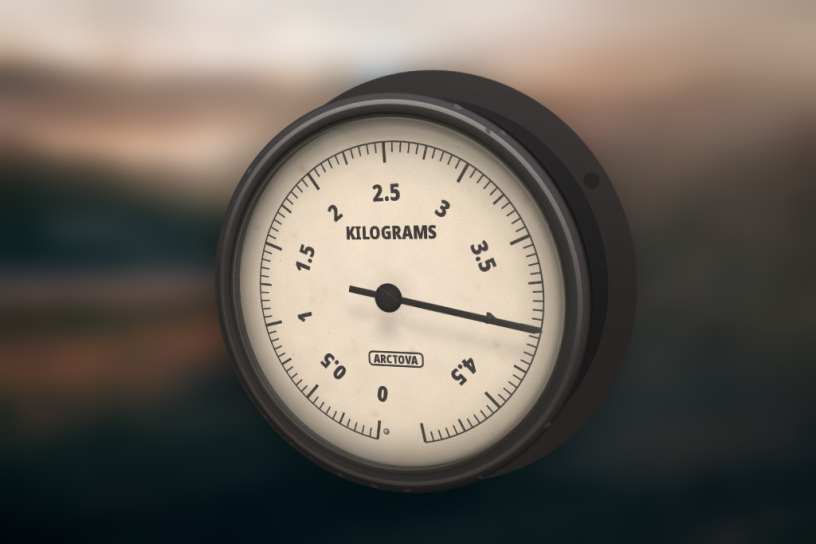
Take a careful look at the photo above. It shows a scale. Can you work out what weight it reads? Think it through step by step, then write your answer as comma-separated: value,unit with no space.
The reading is 4,kg
